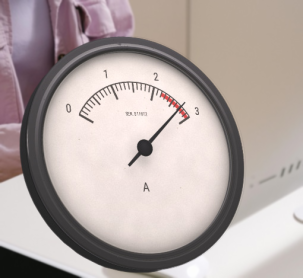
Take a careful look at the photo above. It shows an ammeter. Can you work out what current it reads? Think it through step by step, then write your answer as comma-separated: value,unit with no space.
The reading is 2.7,A
